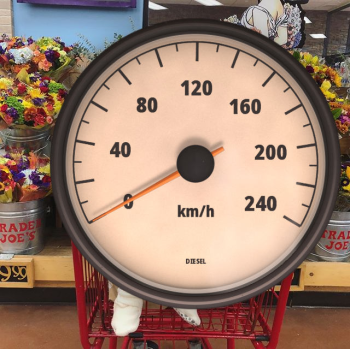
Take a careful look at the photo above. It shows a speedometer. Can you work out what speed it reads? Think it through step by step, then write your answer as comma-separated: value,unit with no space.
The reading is 0,km/h
